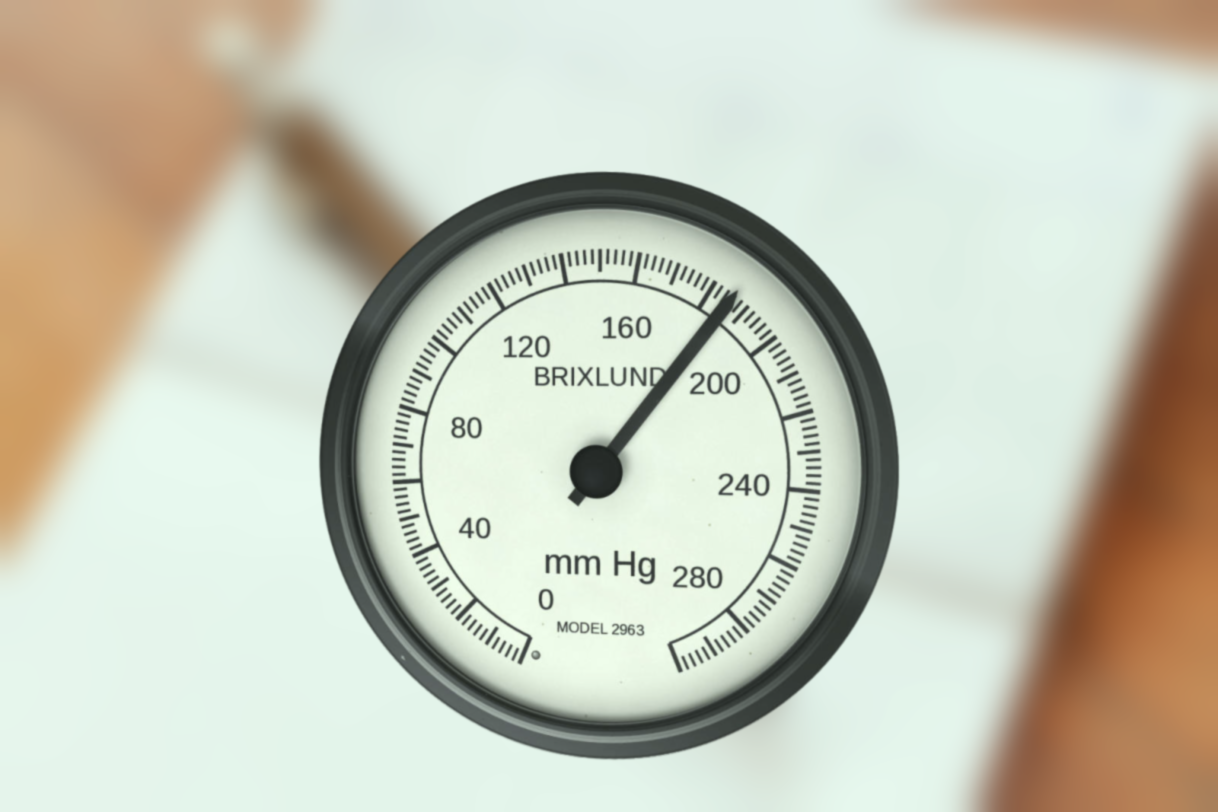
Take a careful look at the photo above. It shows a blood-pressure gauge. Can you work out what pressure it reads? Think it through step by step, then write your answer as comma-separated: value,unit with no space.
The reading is 186,mmHg
